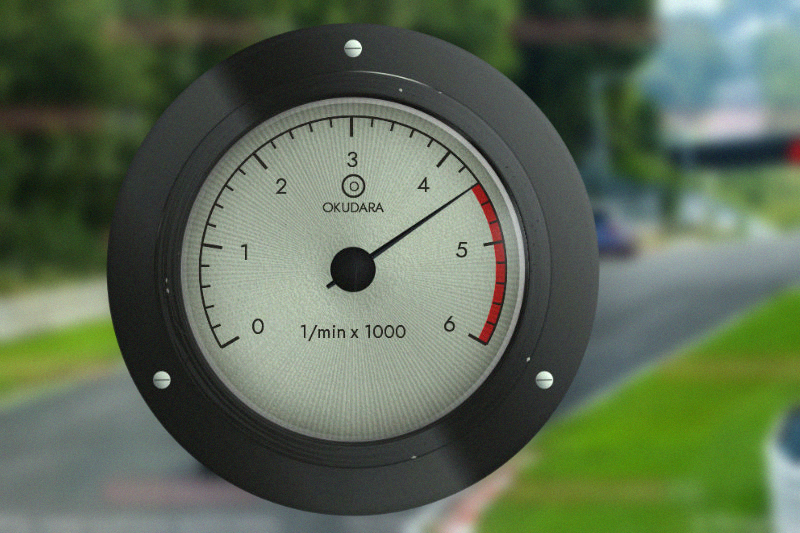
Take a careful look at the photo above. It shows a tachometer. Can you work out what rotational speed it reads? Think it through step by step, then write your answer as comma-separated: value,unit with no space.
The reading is 4400,rpm
